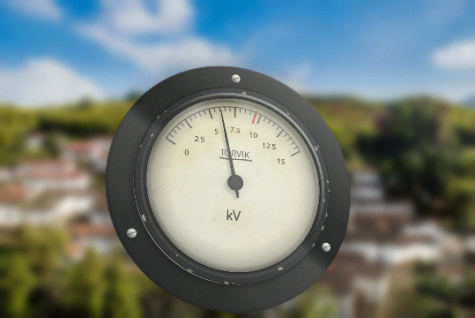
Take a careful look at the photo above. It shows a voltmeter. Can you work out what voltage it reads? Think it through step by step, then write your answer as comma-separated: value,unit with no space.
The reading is 6,kV
